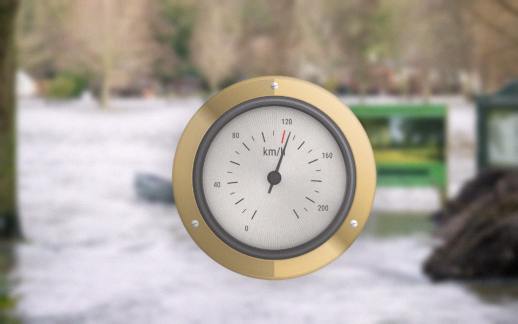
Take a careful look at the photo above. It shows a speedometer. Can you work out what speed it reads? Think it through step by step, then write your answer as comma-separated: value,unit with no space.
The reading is 125,km/h
